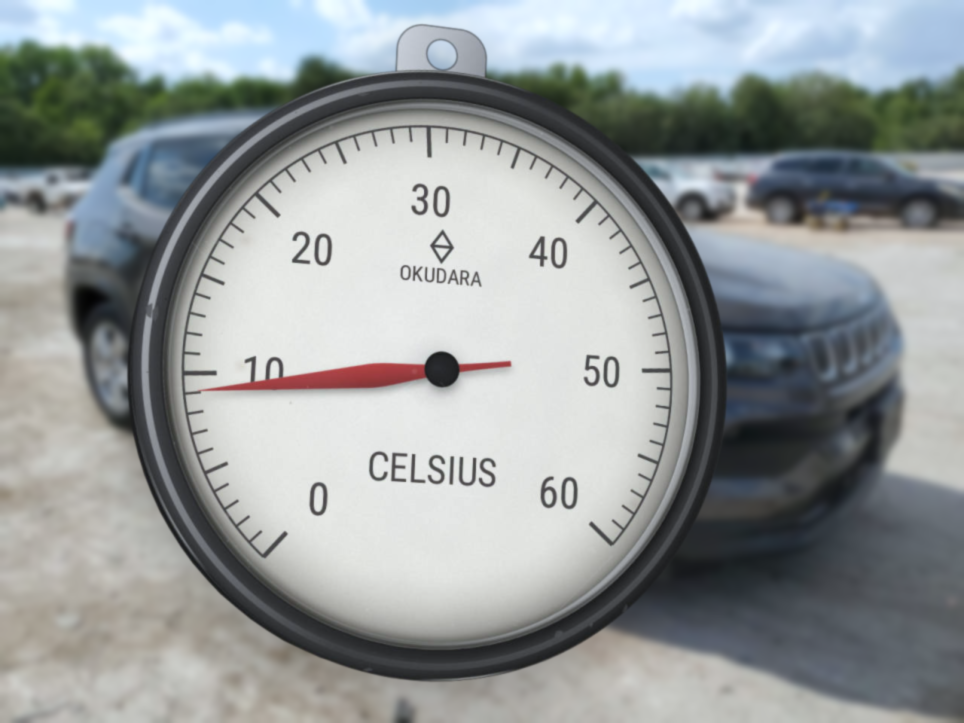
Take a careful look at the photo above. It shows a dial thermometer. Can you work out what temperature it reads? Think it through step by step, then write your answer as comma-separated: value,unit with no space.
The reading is 9,°C
